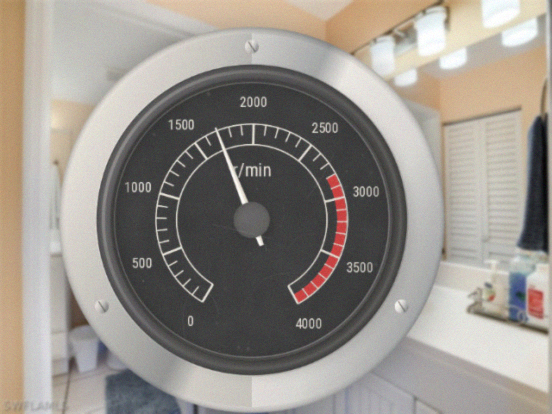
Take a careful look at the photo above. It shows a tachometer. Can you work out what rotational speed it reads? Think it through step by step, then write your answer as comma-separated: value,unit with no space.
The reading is 1700,rpm
